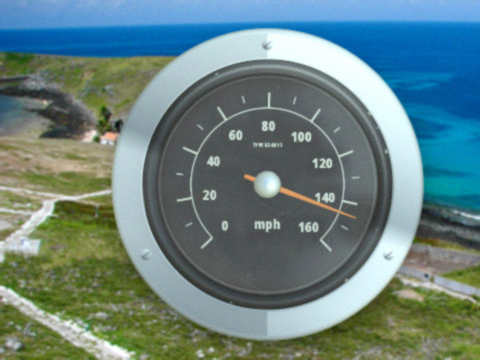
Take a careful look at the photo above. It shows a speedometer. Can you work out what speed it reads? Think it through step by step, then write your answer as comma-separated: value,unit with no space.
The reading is 145,mph
